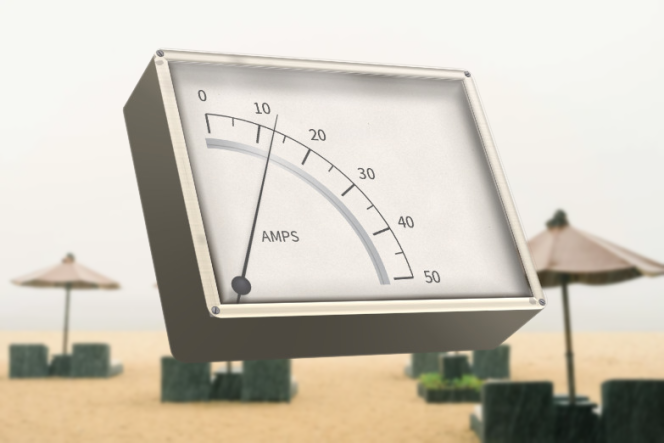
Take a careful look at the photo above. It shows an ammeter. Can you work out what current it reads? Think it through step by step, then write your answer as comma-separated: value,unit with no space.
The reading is 12.5,A
